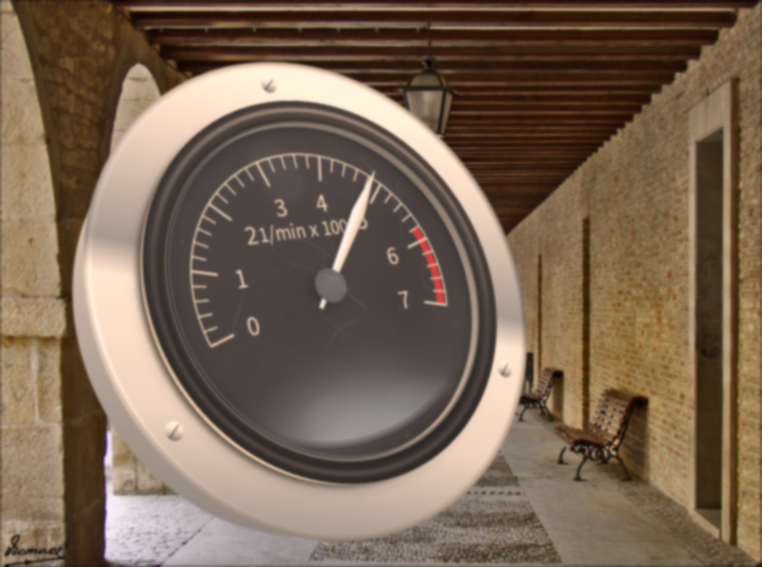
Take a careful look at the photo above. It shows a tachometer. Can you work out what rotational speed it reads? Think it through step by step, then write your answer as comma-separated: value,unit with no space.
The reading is 4800,rpm
